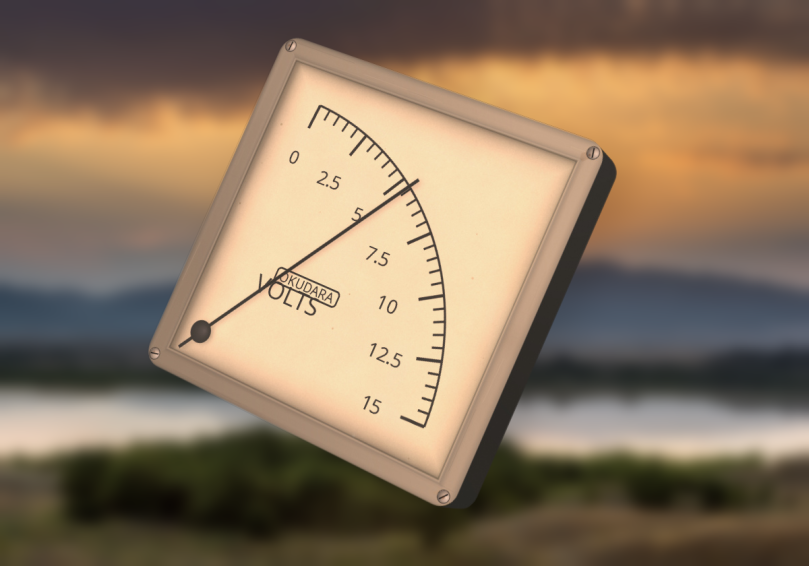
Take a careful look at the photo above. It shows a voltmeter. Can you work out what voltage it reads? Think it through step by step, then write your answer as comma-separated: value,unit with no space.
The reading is 5.5,V
